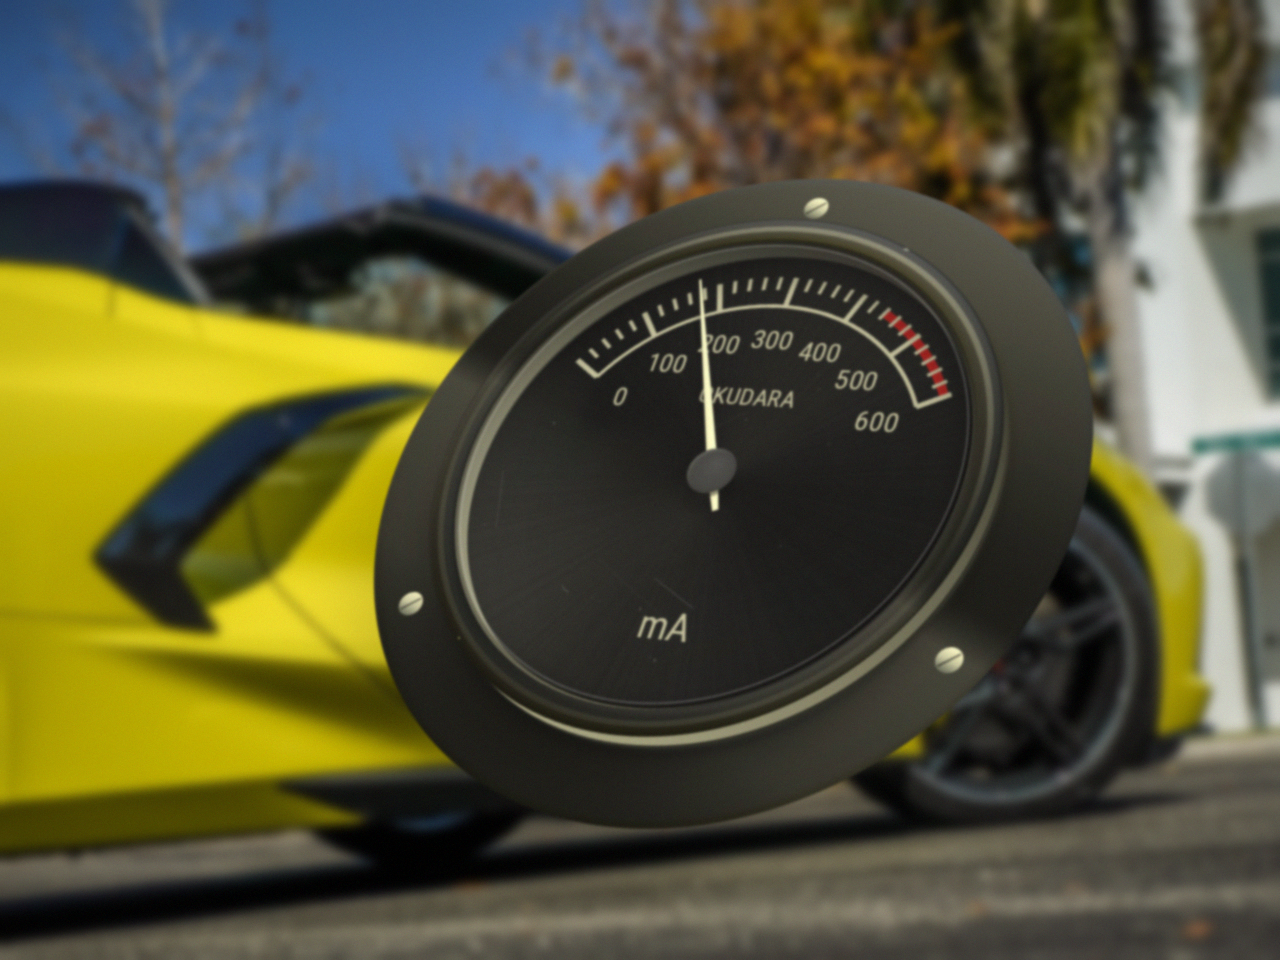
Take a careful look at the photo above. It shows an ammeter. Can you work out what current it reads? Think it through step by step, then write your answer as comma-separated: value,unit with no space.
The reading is 180,mA
